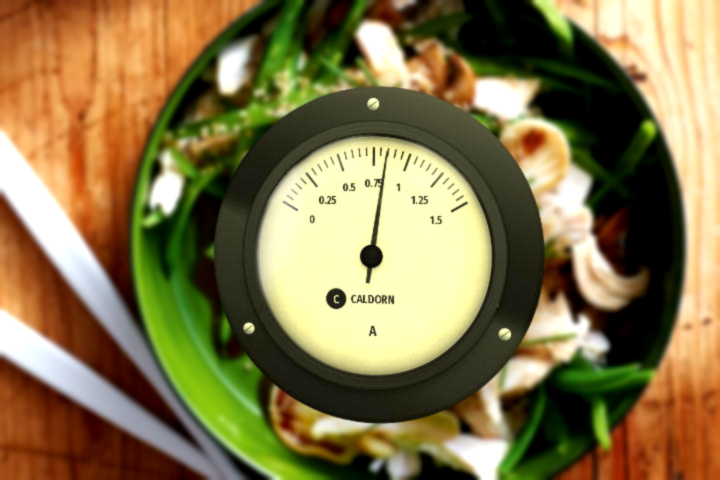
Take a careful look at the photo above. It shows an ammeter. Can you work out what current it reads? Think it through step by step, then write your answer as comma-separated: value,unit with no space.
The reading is 0.85,A
